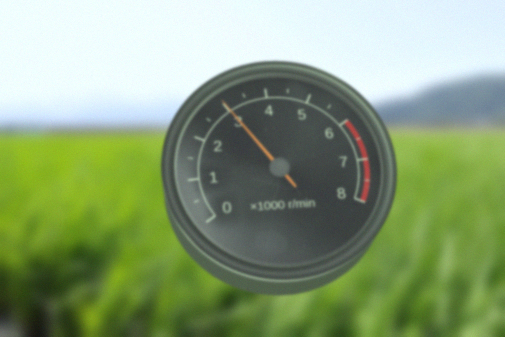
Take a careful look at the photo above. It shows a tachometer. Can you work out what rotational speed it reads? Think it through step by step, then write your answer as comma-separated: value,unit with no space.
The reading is 3000,rpm
